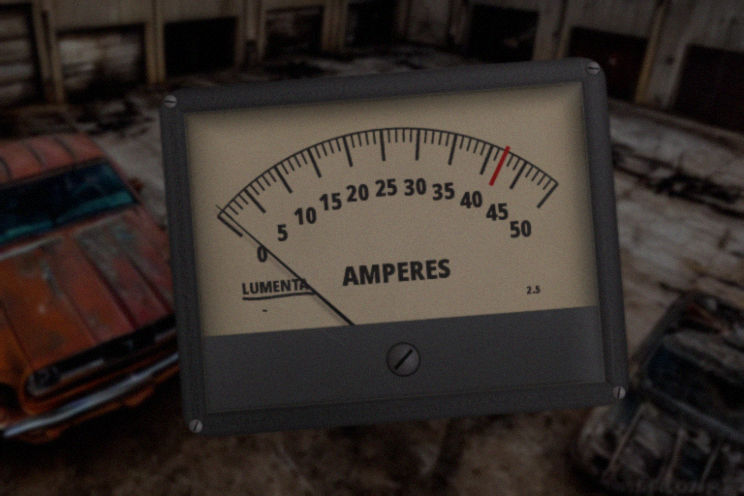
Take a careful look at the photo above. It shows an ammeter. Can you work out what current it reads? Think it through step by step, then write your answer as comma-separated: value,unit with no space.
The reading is 1,A
